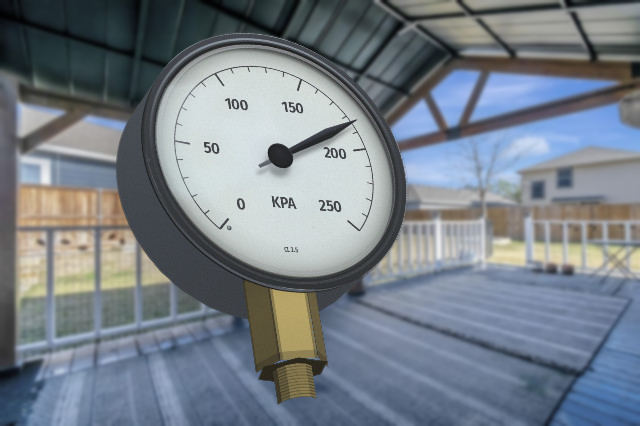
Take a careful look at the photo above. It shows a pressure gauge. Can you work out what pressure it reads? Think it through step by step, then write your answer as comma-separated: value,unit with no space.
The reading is 185,kPa
